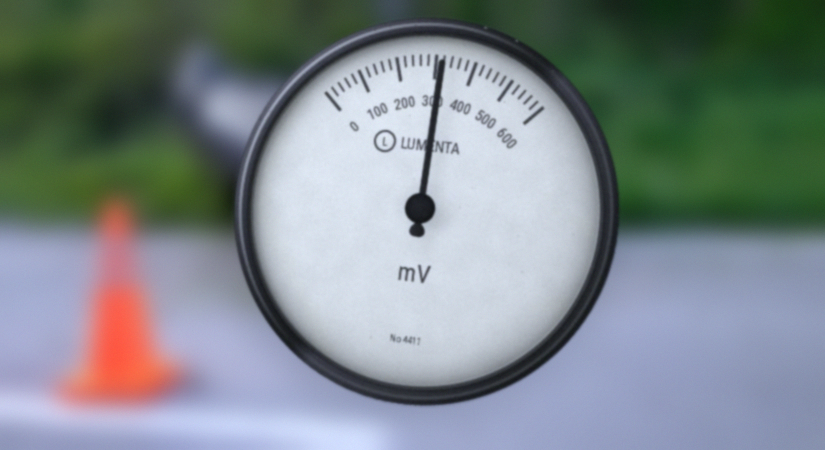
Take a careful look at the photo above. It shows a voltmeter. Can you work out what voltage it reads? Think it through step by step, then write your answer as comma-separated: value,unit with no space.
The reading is 320,mV
